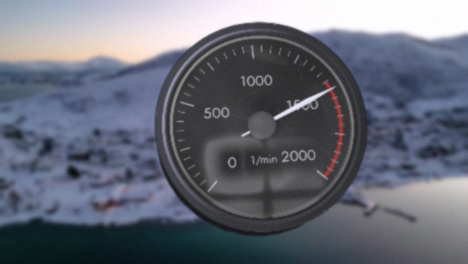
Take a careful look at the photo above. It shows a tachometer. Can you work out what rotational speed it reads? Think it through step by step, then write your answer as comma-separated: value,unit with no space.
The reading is 1500,rpm
